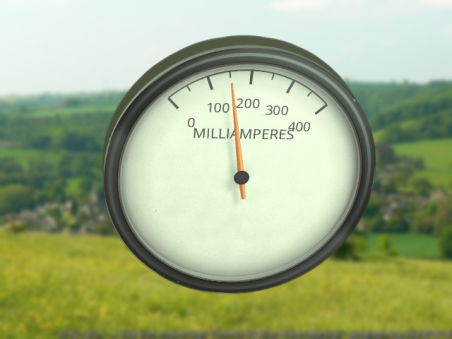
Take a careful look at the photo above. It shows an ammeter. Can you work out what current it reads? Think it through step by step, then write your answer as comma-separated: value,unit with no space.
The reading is 150,mA
